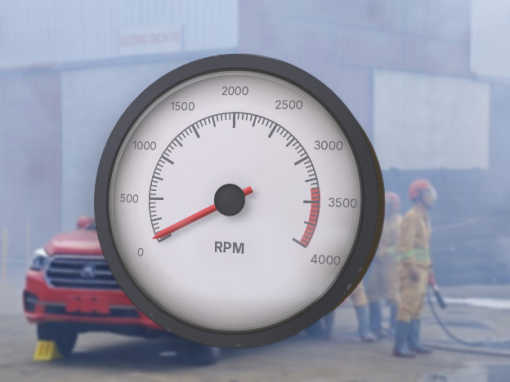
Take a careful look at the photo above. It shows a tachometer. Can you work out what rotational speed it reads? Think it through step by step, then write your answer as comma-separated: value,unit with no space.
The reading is 50,rpm
